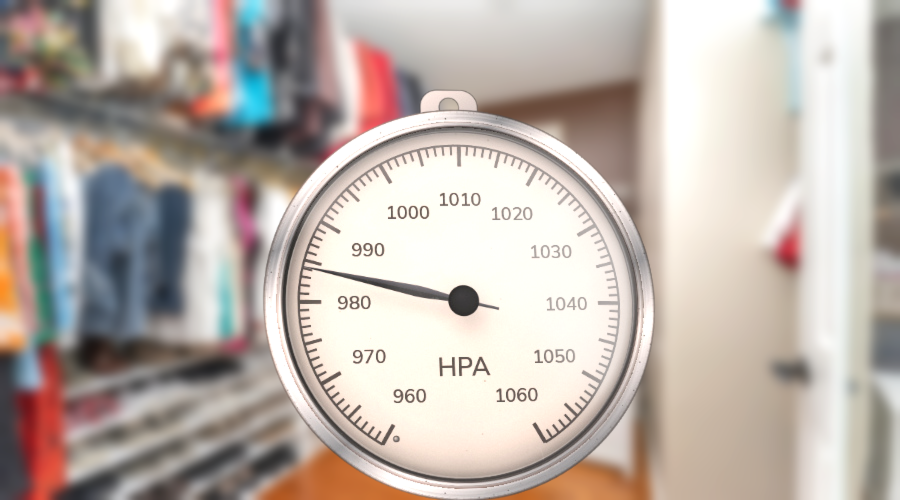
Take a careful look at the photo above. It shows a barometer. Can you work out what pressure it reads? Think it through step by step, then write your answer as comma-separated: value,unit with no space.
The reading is 984,hPa
